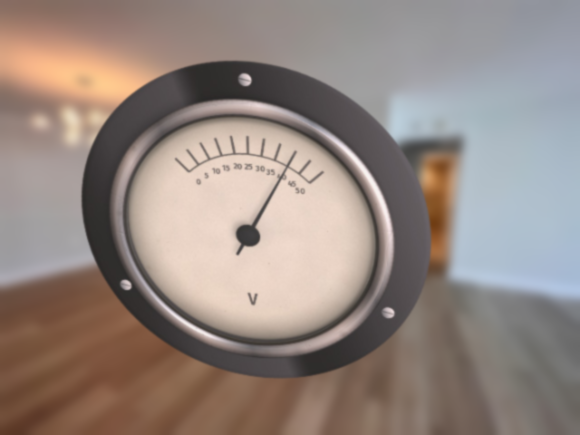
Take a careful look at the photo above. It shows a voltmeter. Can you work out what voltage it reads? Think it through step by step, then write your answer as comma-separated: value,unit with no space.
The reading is 40,V
